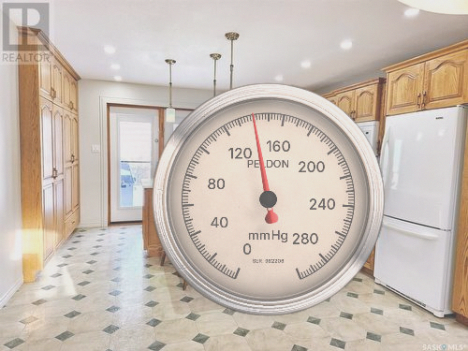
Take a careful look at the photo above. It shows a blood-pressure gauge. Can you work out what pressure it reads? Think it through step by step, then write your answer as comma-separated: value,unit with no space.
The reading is 140,mmHg
